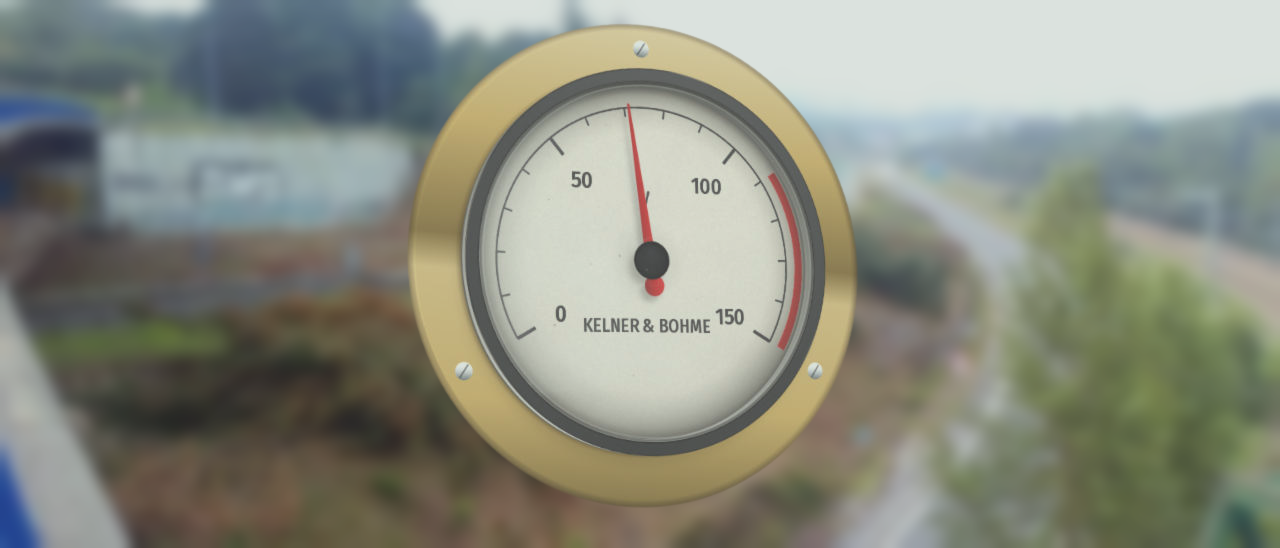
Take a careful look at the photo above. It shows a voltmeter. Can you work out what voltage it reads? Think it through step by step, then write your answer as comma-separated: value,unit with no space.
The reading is 70,V
